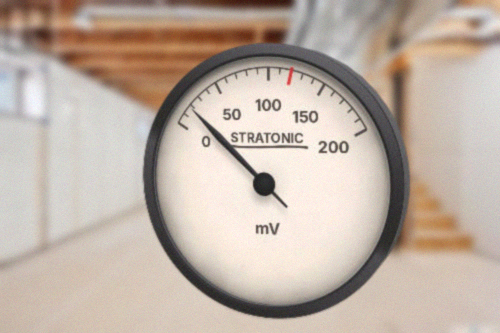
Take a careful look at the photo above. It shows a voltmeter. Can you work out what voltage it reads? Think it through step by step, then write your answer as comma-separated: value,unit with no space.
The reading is 20,mV
